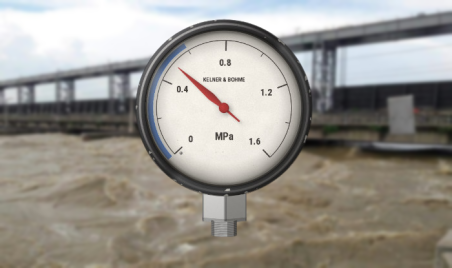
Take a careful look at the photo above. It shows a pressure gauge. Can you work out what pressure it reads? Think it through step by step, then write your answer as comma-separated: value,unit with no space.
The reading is 0.5,MPa
